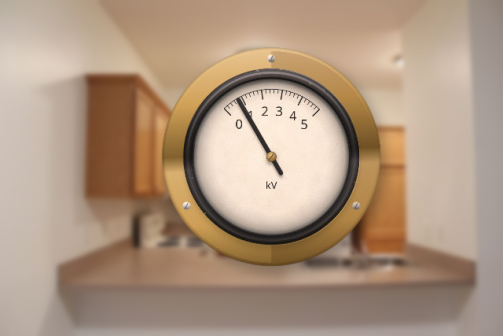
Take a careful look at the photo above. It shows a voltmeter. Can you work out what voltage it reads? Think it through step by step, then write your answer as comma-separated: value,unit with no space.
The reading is 0.8,kV
